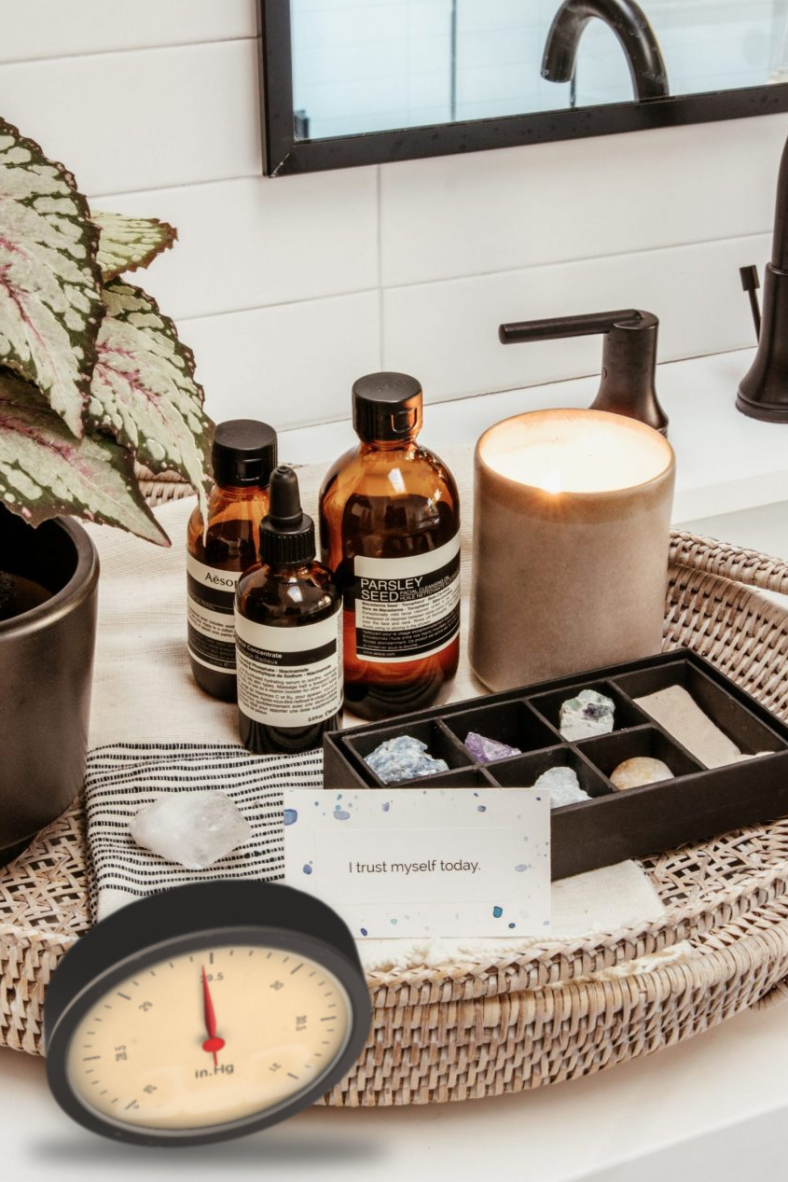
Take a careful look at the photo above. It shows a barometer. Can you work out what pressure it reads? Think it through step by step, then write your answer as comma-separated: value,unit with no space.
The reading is 29.45,inHg
